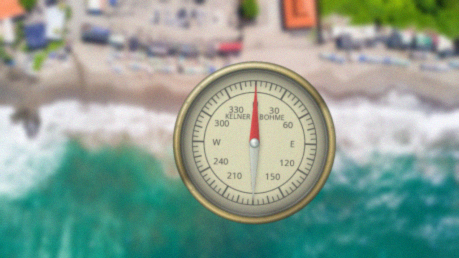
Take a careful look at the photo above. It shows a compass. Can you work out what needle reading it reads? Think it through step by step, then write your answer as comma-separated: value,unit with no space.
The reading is 0,°
